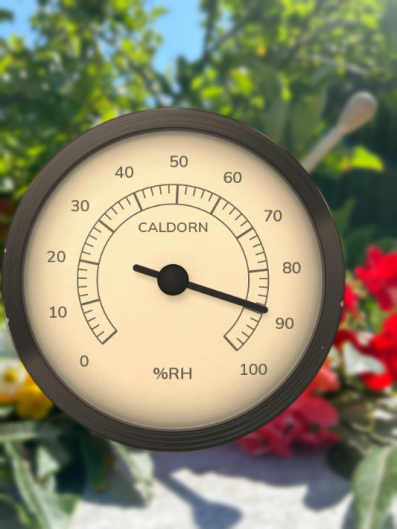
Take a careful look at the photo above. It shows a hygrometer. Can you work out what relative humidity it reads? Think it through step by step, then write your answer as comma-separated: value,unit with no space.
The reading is 89,%
